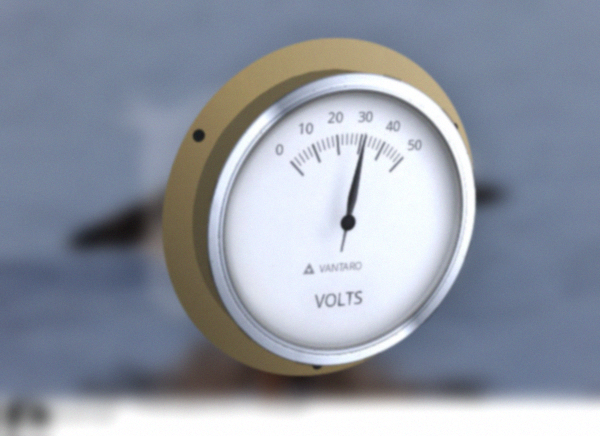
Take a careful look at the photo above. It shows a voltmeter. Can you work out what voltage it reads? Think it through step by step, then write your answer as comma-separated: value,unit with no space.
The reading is 30,V
